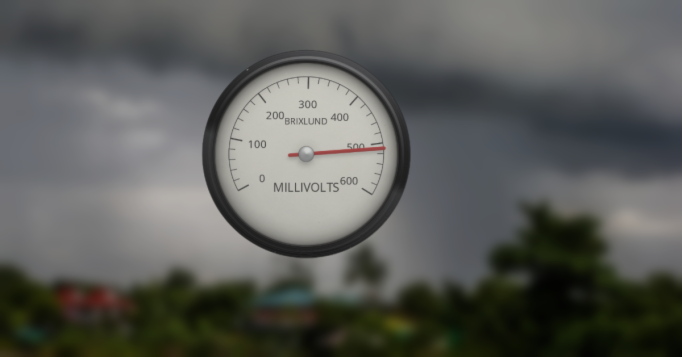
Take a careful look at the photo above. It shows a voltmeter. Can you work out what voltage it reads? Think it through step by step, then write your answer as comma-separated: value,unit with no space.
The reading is 510,mV
